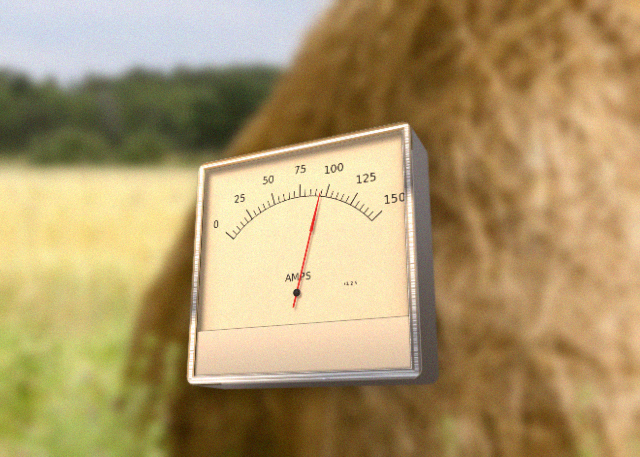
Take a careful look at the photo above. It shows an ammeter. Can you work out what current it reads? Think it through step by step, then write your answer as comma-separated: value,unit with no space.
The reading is 95,A
